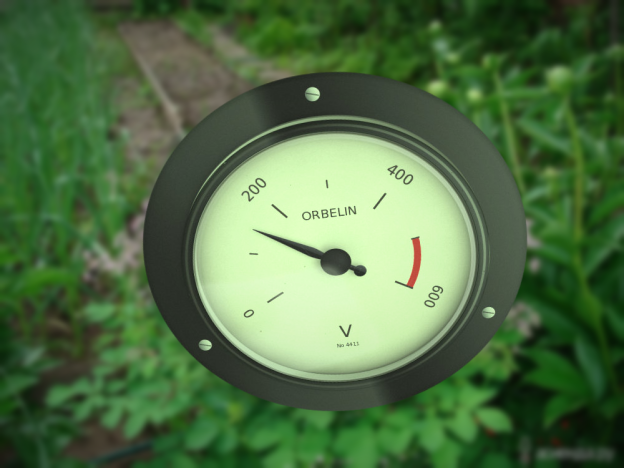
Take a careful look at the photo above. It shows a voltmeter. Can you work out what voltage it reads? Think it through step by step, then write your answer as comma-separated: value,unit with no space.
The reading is 150,V
